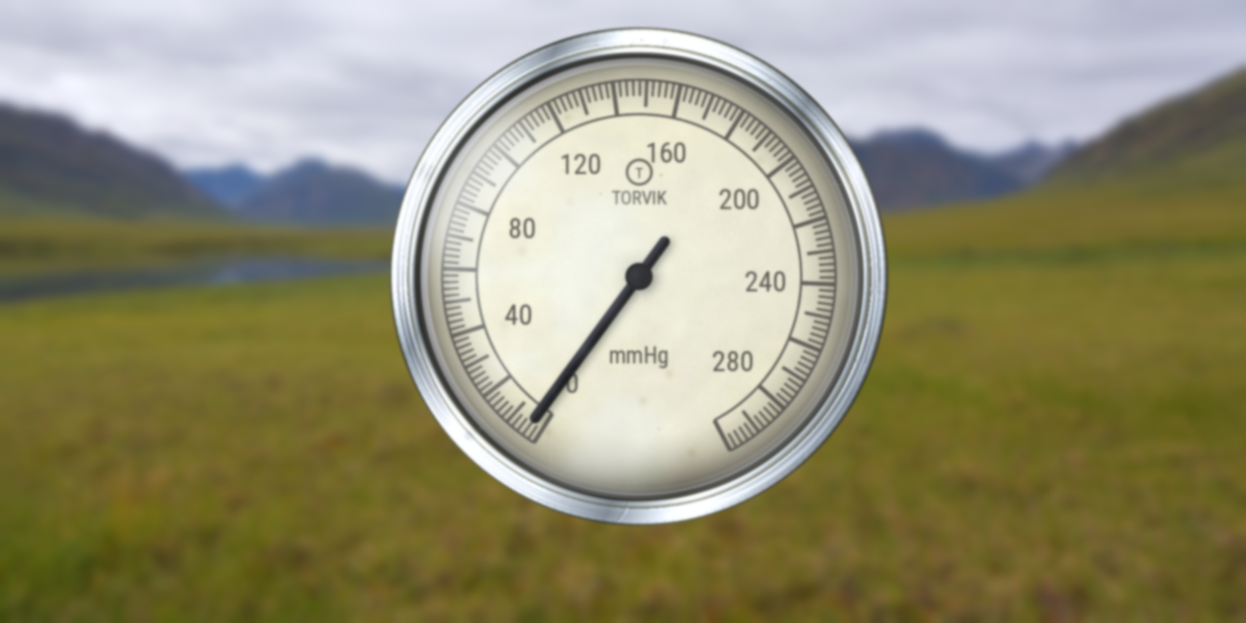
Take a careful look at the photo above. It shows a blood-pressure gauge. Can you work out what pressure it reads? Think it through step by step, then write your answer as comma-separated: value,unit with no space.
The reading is 4,mmHg
